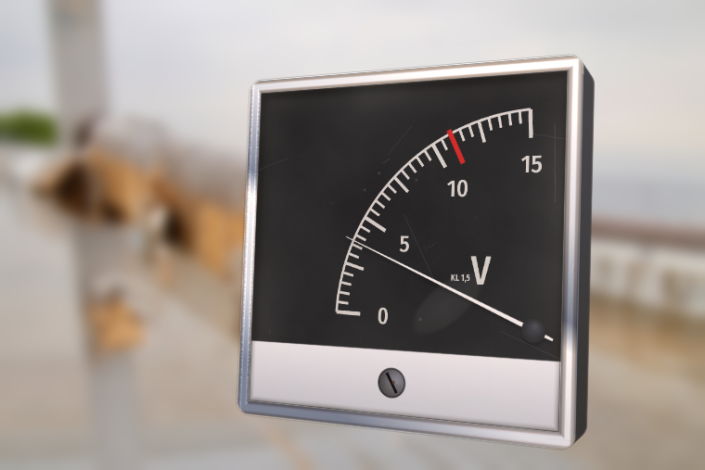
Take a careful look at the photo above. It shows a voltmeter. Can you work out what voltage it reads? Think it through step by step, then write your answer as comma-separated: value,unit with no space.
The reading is 3.75,V
